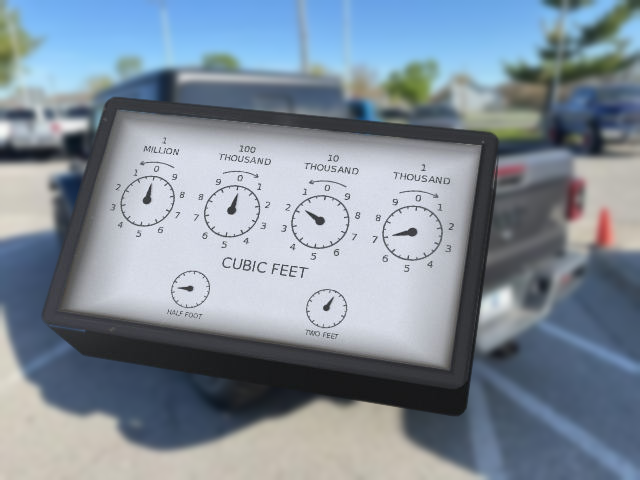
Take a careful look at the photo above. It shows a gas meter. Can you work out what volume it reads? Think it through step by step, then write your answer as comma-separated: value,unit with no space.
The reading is 1700,ft³
